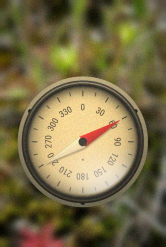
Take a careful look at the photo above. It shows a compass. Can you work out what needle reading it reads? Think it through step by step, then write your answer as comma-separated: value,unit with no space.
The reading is 60,°
